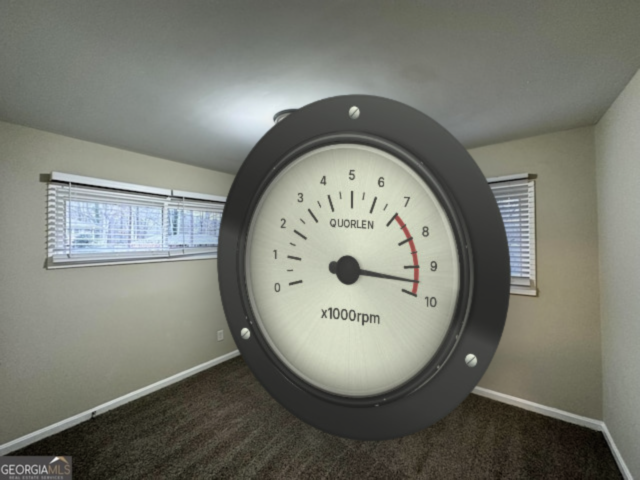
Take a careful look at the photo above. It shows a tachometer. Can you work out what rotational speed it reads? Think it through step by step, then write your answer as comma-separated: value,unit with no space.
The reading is 9500,rpm
